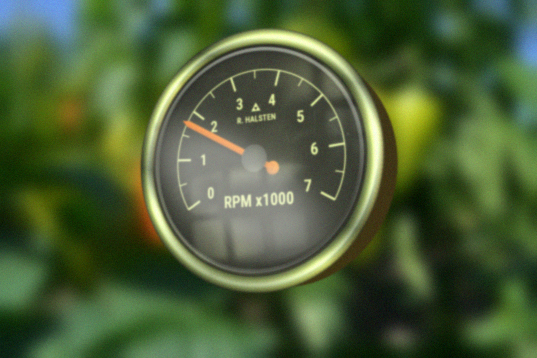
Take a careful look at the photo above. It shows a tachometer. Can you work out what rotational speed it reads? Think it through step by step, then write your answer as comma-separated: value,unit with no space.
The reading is 1750,rpm
